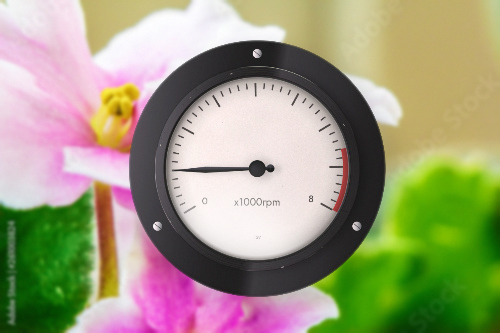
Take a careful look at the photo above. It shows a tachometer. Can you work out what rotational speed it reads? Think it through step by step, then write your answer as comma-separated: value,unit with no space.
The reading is 1000,rpm
